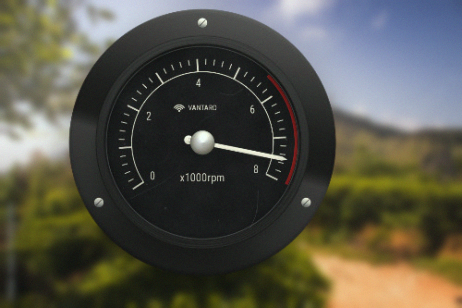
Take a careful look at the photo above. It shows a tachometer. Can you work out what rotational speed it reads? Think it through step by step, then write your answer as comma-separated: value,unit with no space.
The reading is 7500,rpm
